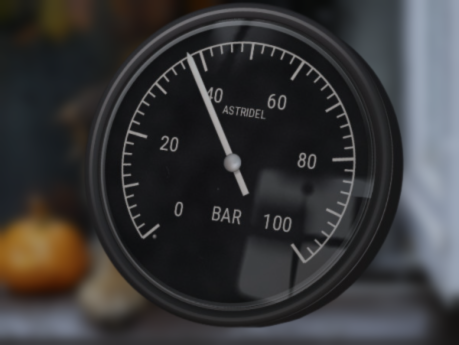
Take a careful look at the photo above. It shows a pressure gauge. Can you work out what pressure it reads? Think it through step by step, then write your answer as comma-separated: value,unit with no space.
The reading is 38,bar
